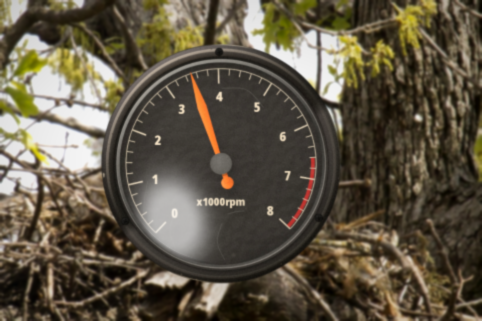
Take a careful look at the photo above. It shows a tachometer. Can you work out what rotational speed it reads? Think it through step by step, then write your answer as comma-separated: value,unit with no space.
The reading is 3500,rpm
